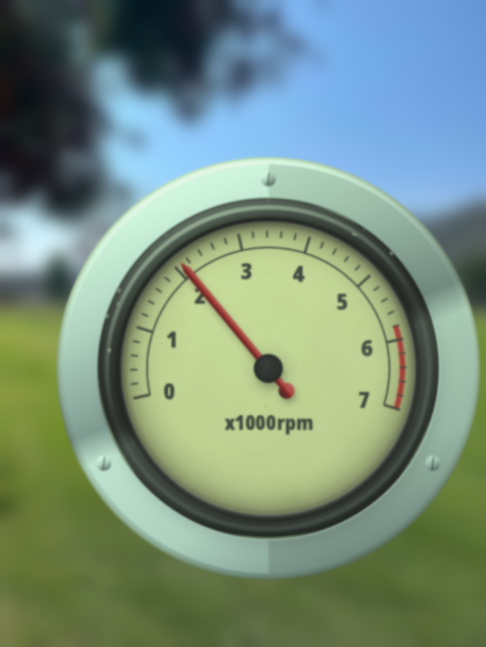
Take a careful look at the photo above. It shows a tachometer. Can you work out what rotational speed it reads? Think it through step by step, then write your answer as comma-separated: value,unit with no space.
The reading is 2100,rpm
